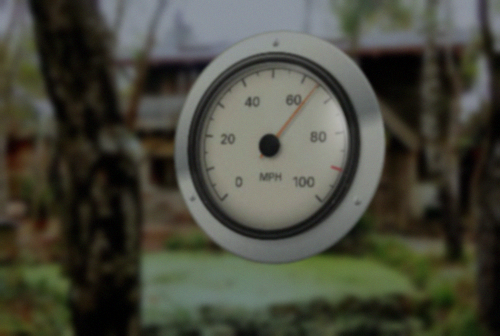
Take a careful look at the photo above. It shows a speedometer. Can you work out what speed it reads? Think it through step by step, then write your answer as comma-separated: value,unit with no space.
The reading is 65,mph
